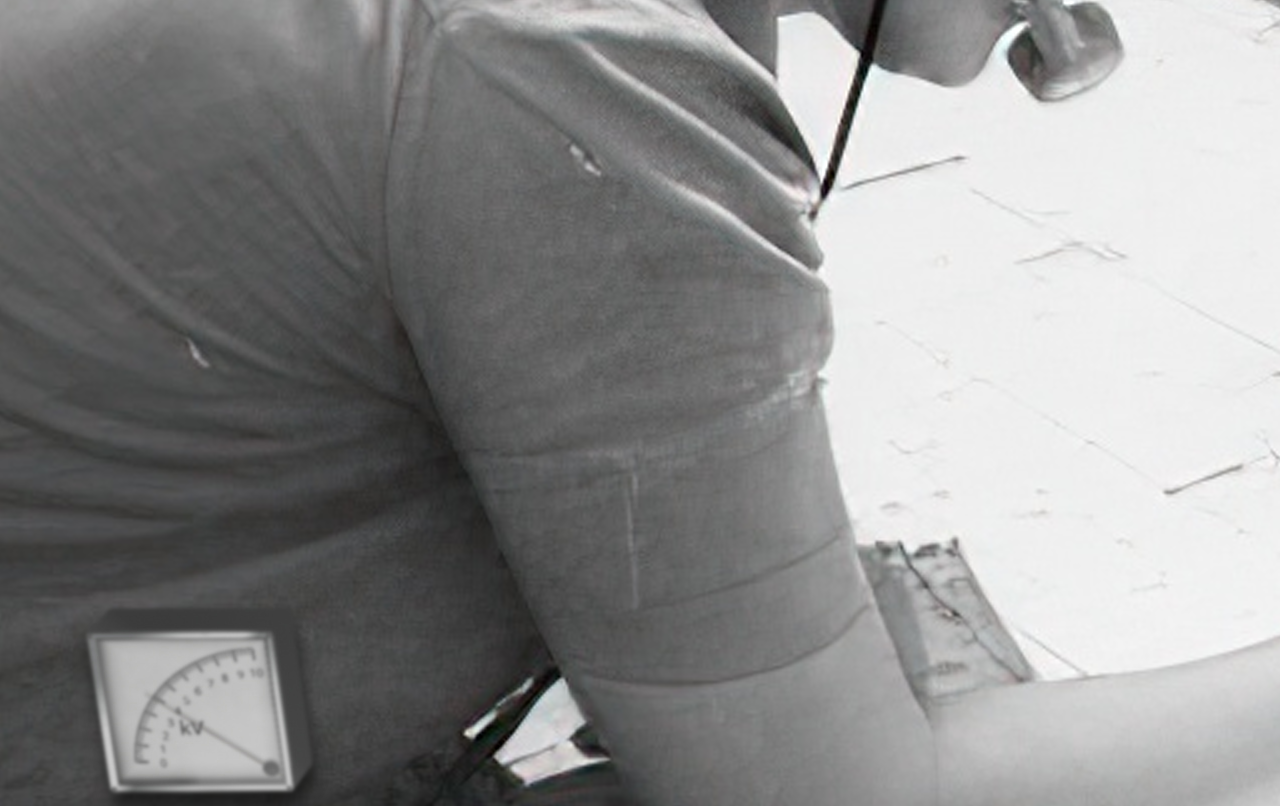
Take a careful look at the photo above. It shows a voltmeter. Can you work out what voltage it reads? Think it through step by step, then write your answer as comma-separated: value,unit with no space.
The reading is 4,kV
